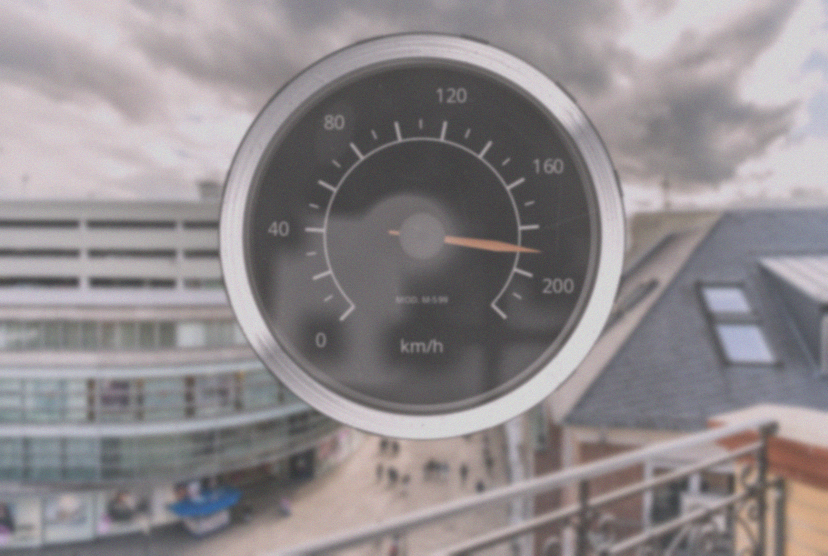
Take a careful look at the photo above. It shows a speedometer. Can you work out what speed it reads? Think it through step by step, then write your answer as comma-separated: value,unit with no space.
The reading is 190,km/h
